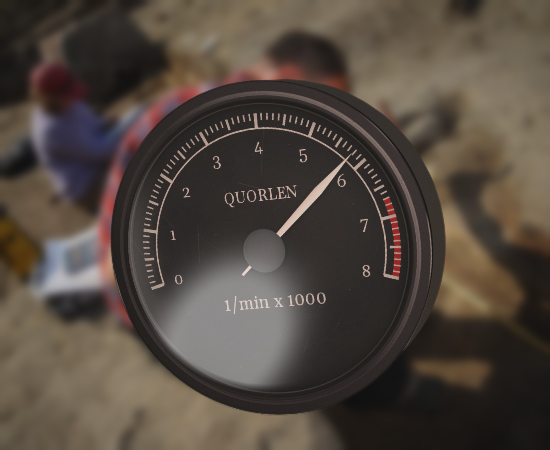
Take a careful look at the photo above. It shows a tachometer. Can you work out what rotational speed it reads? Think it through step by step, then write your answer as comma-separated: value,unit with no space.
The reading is 5800,rpm
